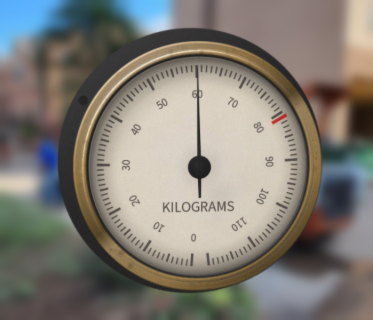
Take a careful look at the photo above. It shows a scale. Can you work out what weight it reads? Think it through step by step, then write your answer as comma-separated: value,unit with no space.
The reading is 60,kg
